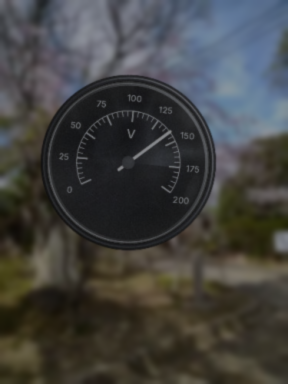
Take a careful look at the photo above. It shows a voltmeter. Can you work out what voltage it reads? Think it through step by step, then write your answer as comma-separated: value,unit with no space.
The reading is 140,V
